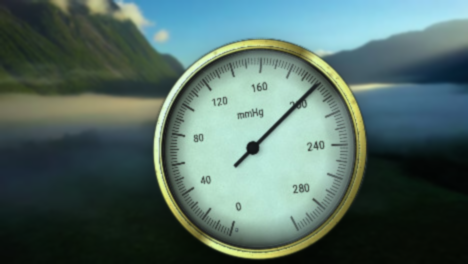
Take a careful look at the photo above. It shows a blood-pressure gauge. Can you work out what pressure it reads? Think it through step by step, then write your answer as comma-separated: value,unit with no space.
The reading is 200,mmHg
